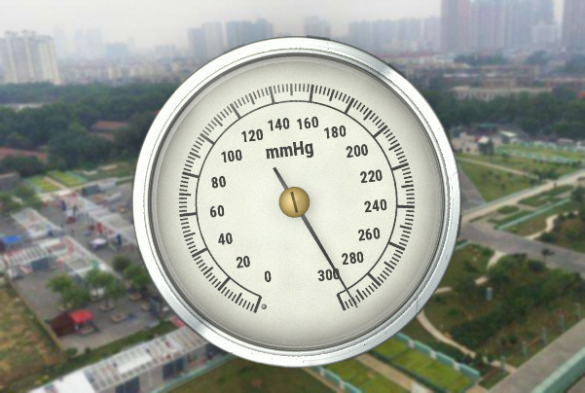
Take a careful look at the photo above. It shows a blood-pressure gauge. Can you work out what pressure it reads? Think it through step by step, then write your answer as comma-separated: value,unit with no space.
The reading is 294,mmHg
